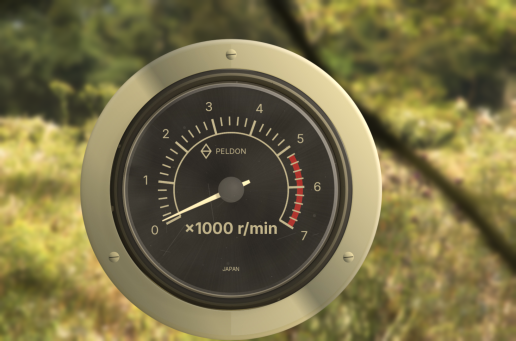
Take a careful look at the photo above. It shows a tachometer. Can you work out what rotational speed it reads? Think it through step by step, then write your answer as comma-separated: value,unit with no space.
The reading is 100,rpm
